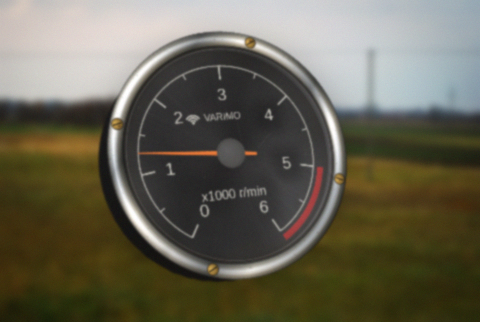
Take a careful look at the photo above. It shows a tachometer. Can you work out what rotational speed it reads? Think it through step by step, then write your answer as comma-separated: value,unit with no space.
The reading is 1250,rpm
